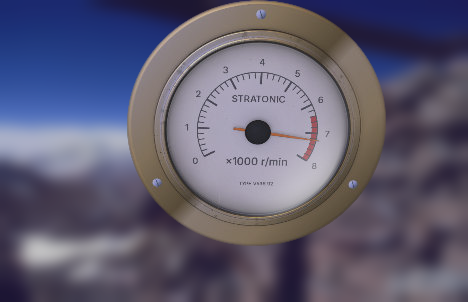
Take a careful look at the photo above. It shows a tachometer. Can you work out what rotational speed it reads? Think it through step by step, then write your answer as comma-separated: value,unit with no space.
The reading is 7200,rpm
